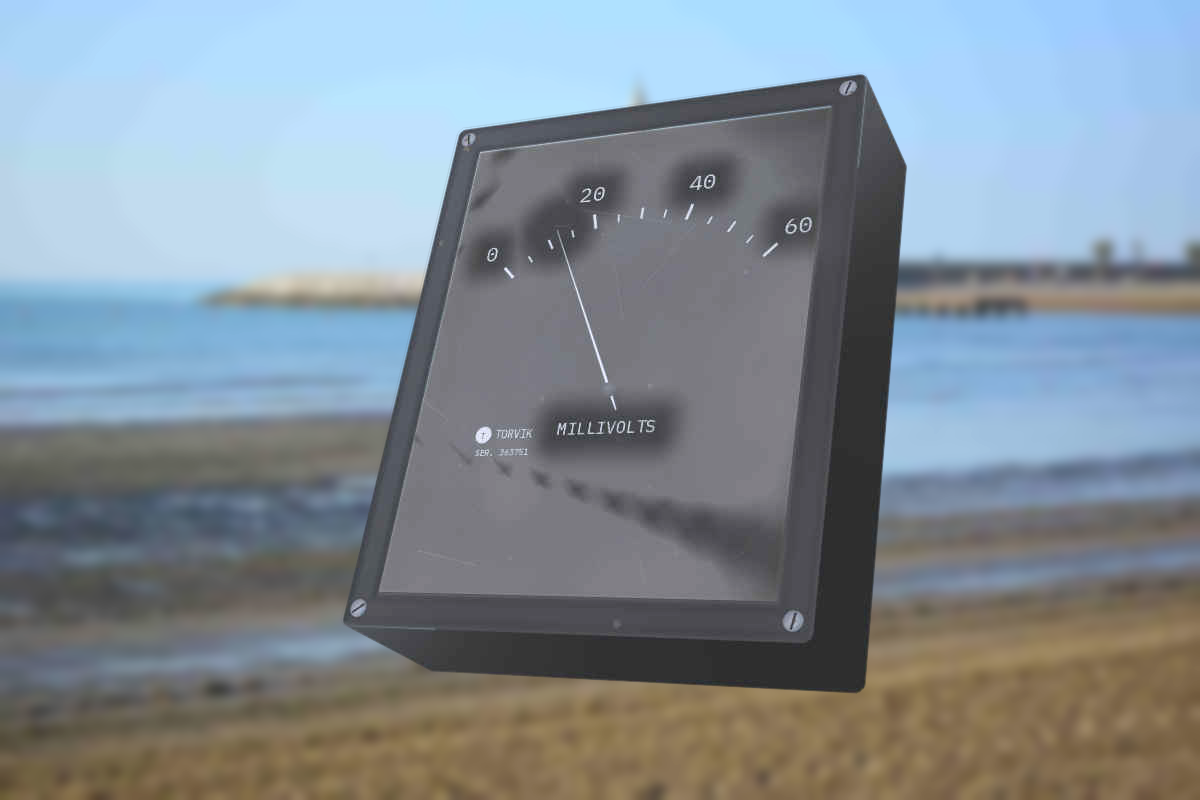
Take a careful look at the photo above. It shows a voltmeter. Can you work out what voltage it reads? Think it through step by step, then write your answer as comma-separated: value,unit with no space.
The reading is 12.5,mV
